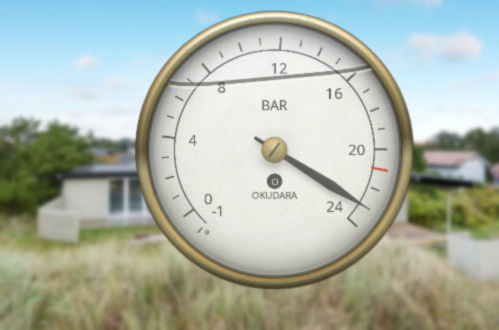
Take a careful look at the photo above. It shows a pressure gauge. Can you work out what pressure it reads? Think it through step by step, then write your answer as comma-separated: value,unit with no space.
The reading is 23,bar
